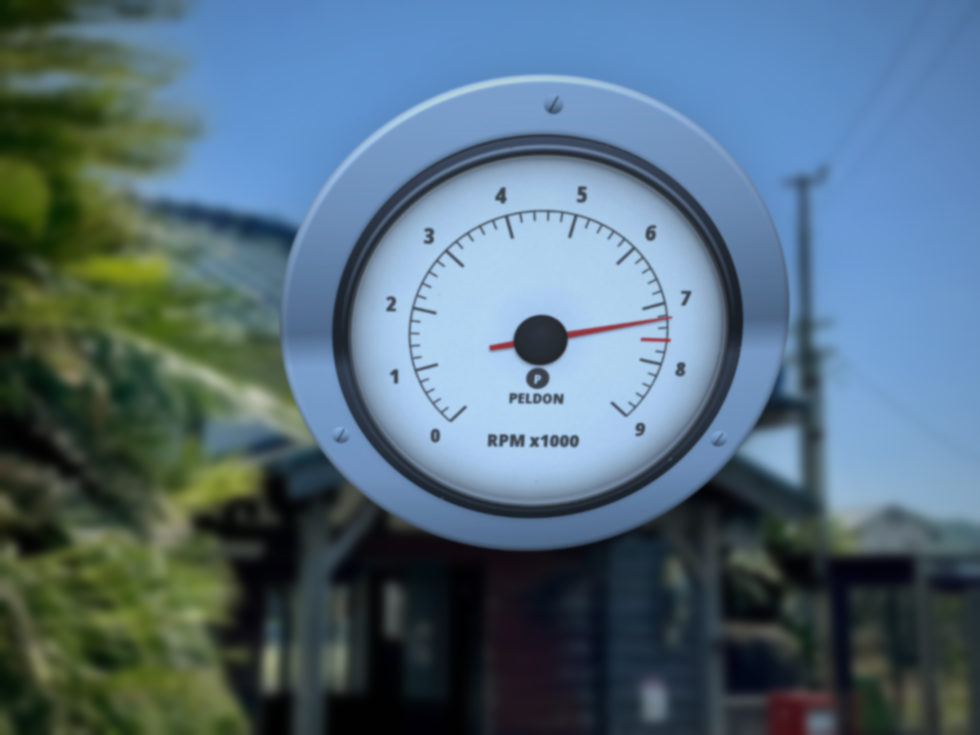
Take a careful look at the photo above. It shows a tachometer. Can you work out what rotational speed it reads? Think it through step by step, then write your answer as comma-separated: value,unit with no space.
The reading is 7200,rpm
